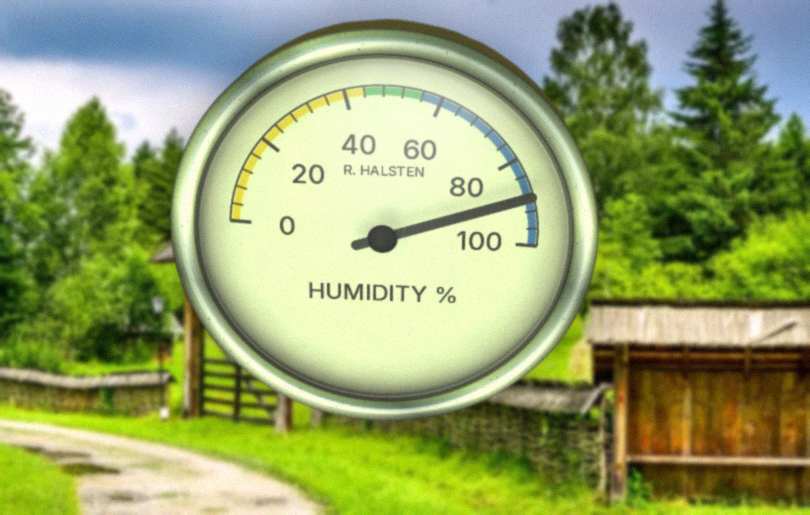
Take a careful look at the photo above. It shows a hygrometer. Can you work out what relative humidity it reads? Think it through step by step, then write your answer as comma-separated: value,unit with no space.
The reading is 88,%
